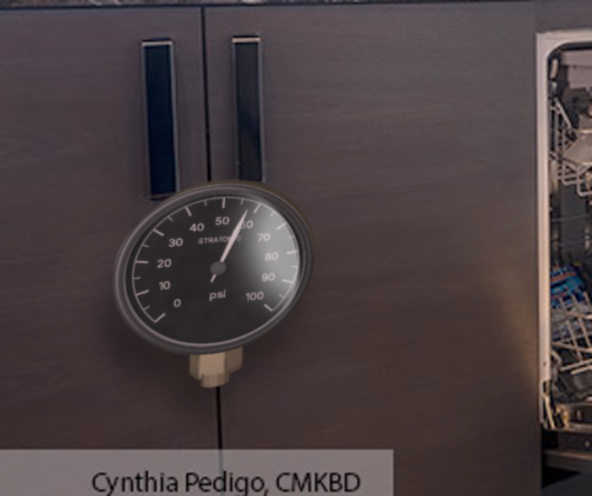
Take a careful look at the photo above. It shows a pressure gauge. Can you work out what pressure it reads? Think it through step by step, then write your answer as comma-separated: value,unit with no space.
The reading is 57.5,psi
